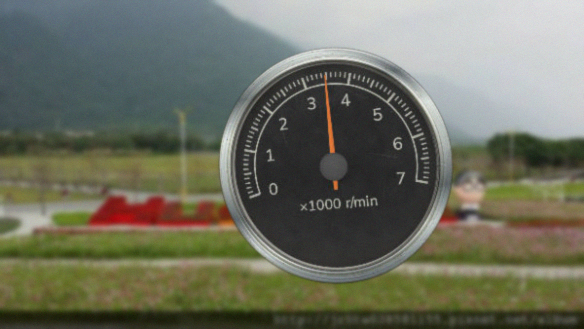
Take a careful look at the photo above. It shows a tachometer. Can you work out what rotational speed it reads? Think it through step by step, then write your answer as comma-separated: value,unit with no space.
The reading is 3500,rpm
